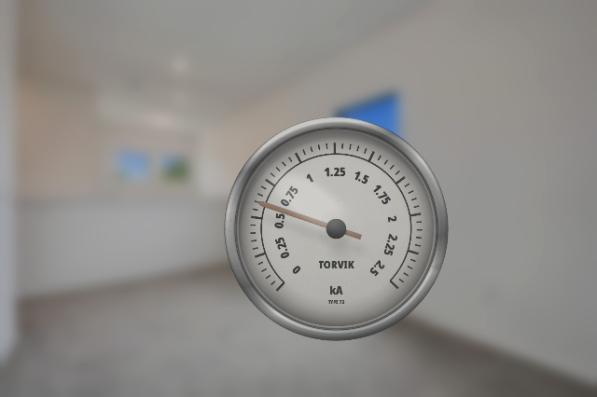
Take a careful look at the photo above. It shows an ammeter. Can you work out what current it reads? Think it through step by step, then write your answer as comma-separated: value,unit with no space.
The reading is 0.6,kA
